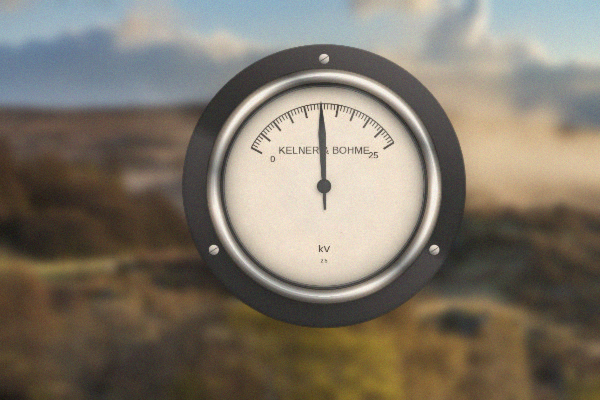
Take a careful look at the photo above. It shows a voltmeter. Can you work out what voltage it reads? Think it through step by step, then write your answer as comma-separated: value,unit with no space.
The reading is 12.5,kV
